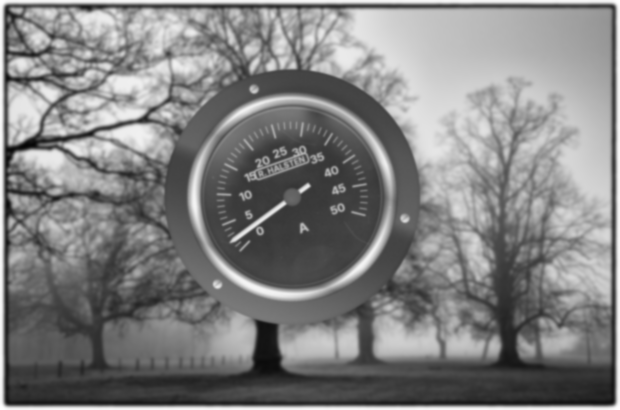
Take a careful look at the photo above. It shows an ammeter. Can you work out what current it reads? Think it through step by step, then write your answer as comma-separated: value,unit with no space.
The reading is 2,A
